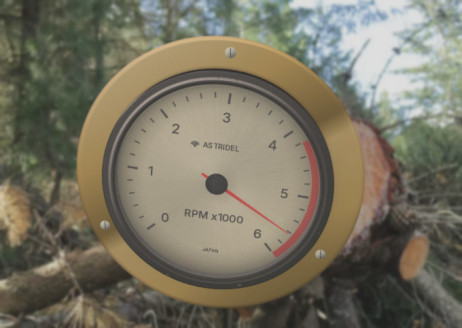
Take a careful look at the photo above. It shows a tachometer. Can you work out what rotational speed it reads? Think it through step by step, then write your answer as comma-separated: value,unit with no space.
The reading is 5600,rpm
